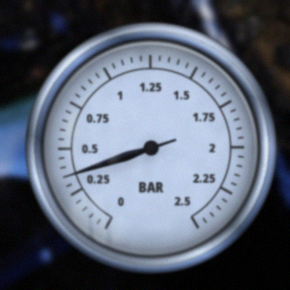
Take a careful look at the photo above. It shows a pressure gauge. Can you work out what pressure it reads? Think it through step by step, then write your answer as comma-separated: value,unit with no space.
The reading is 0.35,bar
